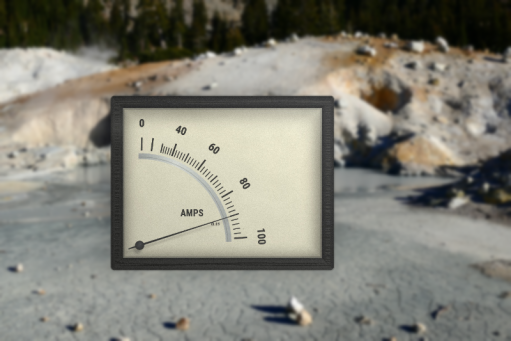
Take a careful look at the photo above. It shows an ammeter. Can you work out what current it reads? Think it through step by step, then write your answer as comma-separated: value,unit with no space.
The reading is 90,A
